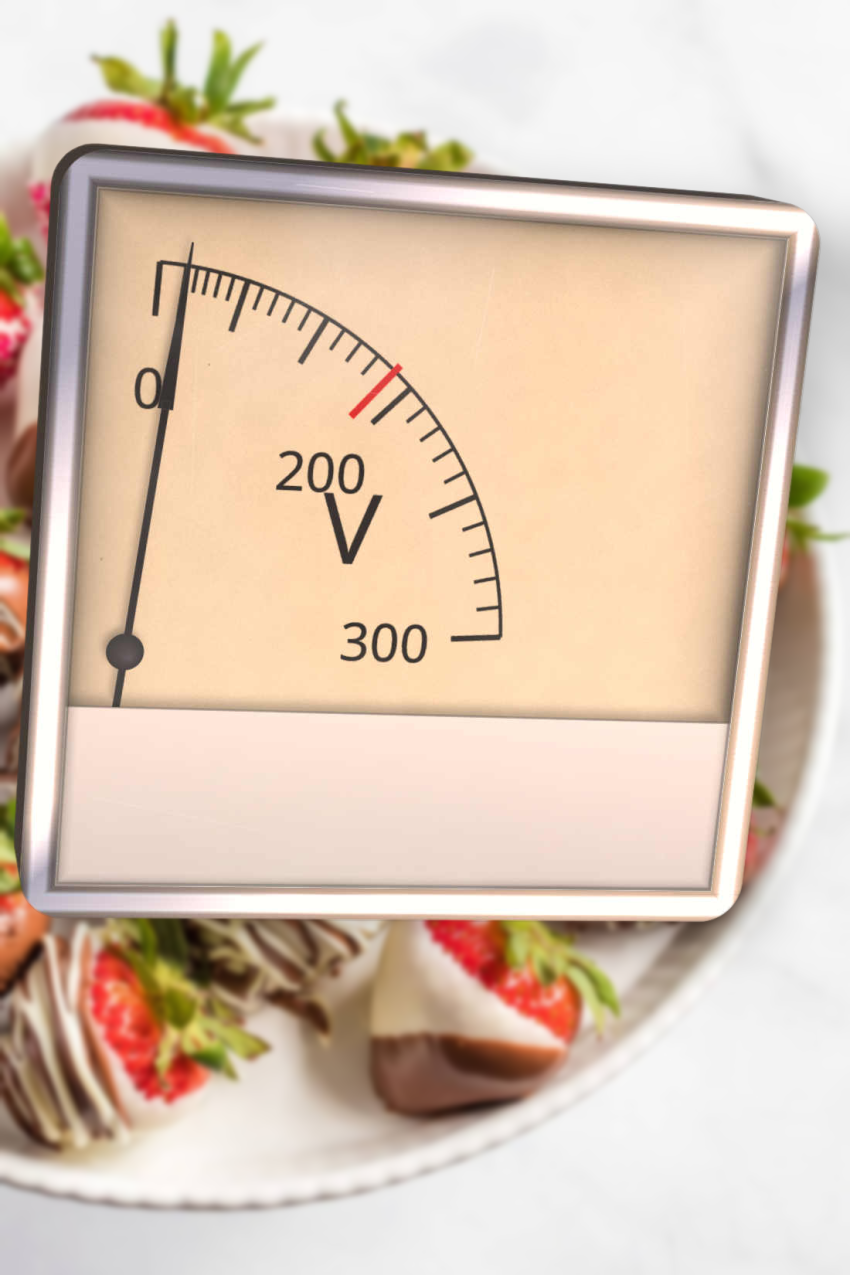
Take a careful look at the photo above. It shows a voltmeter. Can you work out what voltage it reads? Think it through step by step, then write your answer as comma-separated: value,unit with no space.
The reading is 50,V
